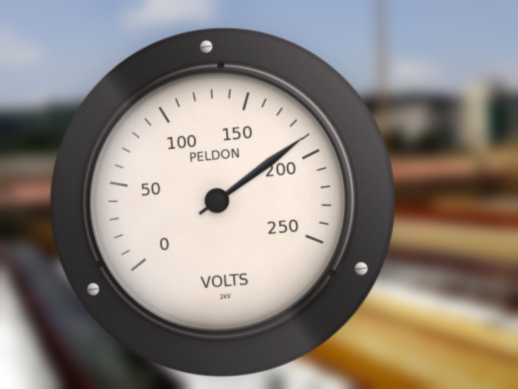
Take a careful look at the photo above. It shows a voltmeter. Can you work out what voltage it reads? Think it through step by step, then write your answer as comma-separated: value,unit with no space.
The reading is 190,V
